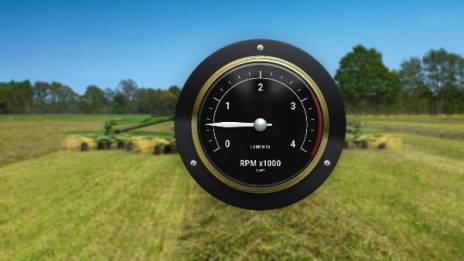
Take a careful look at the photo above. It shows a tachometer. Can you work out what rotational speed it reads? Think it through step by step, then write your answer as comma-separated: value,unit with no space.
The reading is 500,rpm
